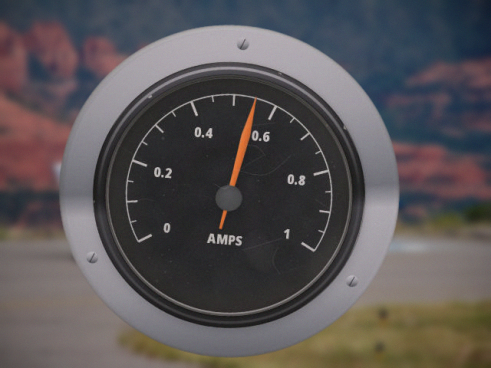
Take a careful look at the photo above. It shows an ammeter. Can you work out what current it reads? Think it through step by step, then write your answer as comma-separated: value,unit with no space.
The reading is 0.55,A
